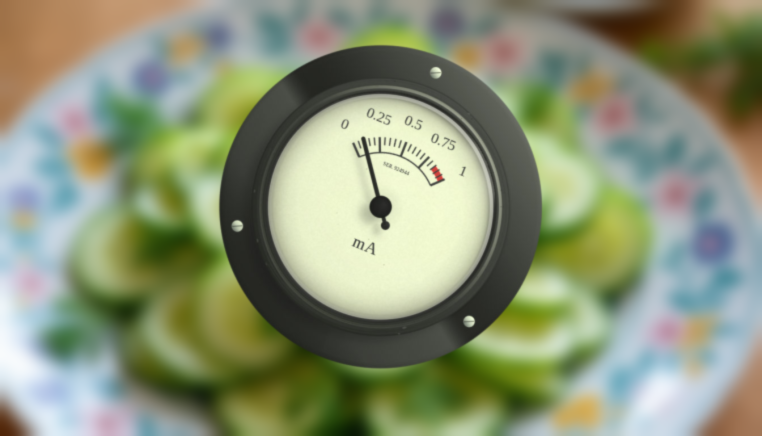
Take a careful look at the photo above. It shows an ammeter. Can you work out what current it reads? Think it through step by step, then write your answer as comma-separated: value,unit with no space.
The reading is 0.1,mA
